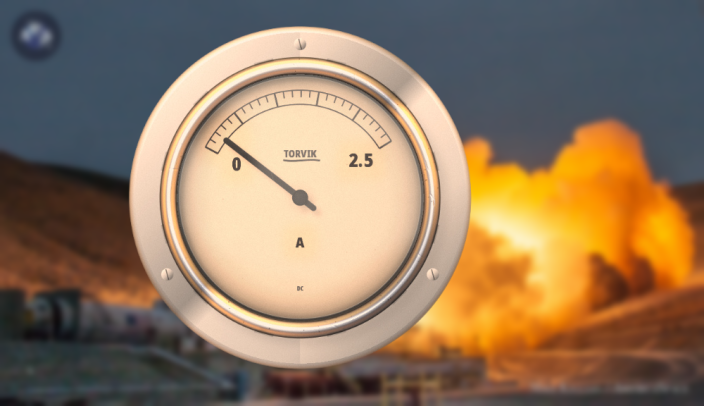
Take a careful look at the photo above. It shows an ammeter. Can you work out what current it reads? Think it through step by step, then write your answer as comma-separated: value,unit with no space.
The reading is 0.2,A
